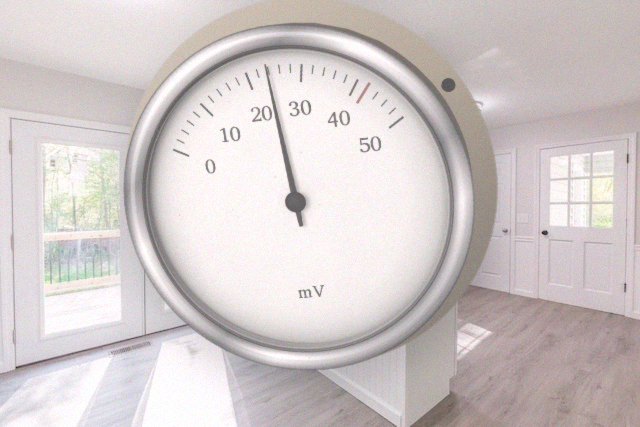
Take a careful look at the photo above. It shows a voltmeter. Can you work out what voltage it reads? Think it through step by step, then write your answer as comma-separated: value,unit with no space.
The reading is 24,mV
